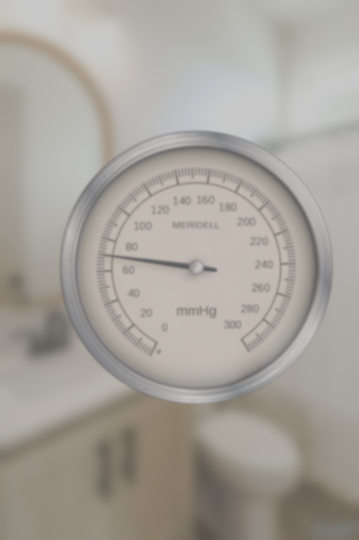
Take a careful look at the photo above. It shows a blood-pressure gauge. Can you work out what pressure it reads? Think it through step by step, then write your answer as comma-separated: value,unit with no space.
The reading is 70,mmHg
